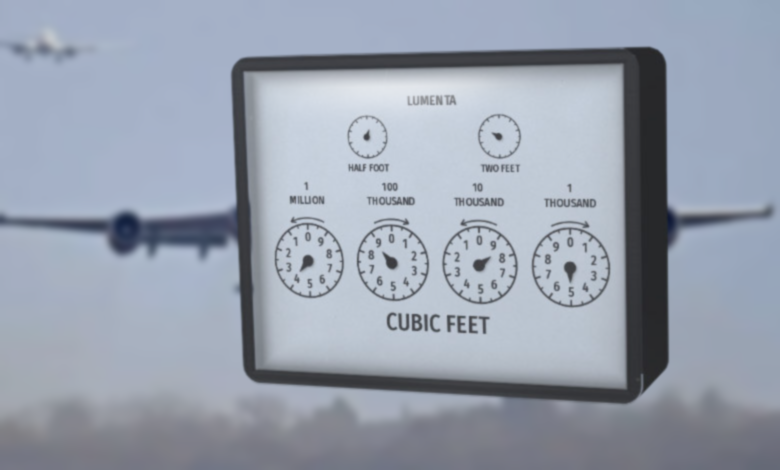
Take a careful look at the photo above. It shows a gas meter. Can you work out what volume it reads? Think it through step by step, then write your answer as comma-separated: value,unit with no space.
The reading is 388500,ft³
